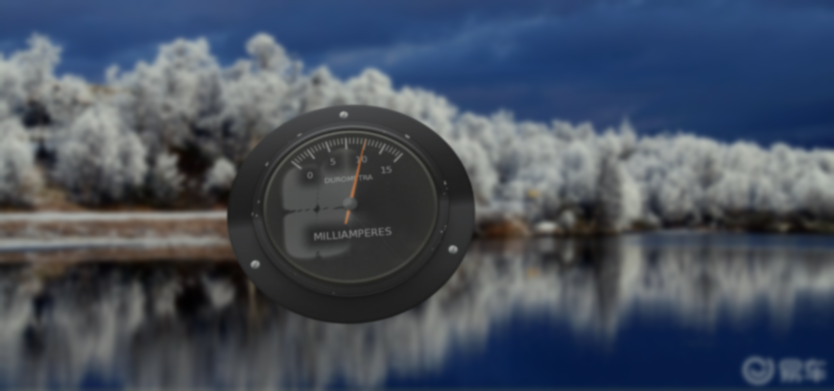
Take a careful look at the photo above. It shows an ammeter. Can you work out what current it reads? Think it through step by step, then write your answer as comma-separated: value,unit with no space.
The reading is 10,mA
